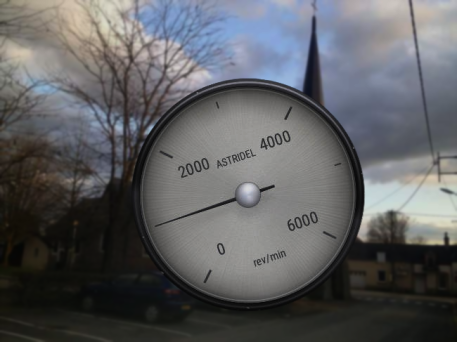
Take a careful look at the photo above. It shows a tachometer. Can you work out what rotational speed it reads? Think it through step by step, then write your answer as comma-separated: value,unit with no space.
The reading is 1000,rpm
